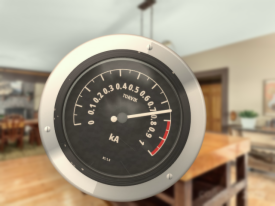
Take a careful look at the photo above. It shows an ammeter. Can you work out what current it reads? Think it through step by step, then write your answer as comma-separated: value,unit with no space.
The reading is 0.75,kA
